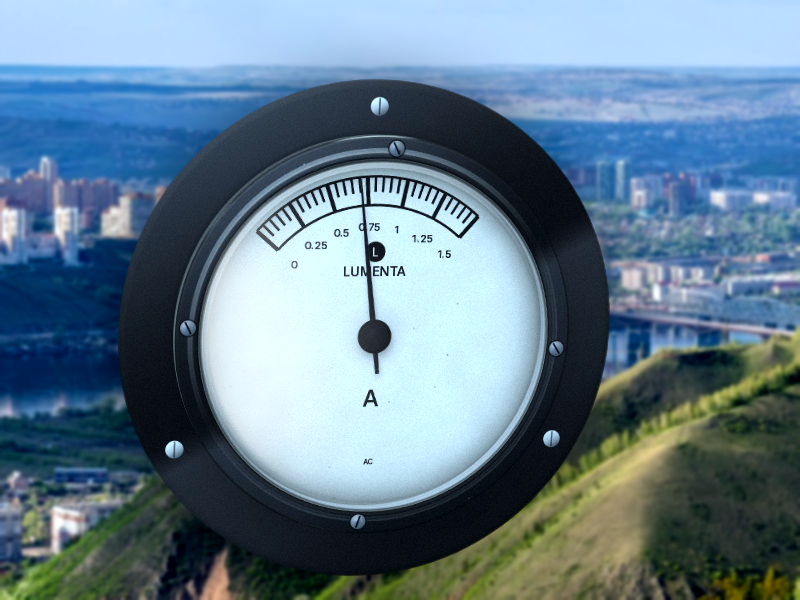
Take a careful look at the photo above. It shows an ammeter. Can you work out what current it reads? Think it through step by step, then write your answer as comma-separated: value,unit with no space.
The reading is 0.7,A
